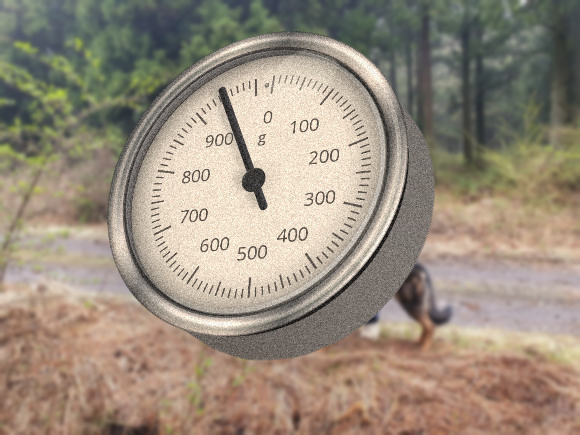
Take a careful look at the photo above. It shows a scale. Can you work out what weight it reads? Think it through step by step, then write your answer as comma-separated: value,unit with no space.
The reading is 950,g
